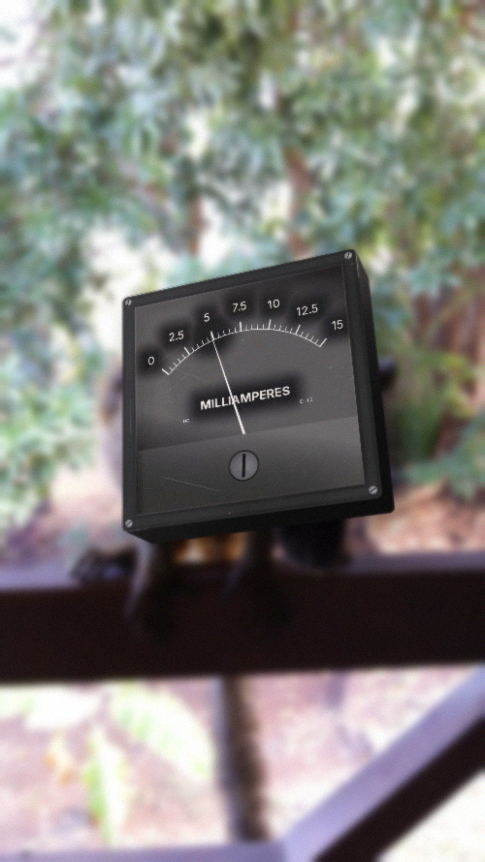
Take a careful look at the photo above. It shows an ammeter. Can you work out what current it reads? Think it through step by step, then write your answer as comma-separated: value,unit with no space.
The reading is 5,mA
